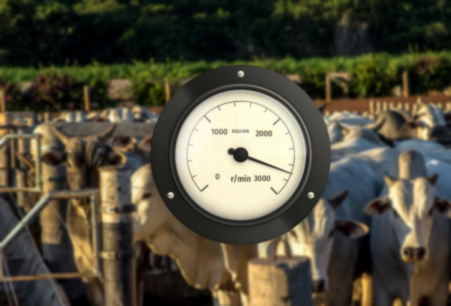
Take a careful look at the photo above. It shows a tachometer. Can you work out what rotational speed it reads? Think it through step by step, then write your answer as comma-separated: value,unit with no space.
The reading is 2700,rpm
